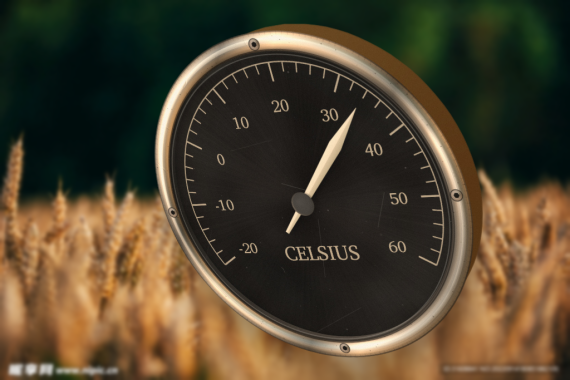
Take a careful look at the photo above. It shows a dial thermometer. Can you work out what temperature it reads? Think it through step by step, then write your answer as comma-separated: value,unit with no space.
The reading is 34,°C
